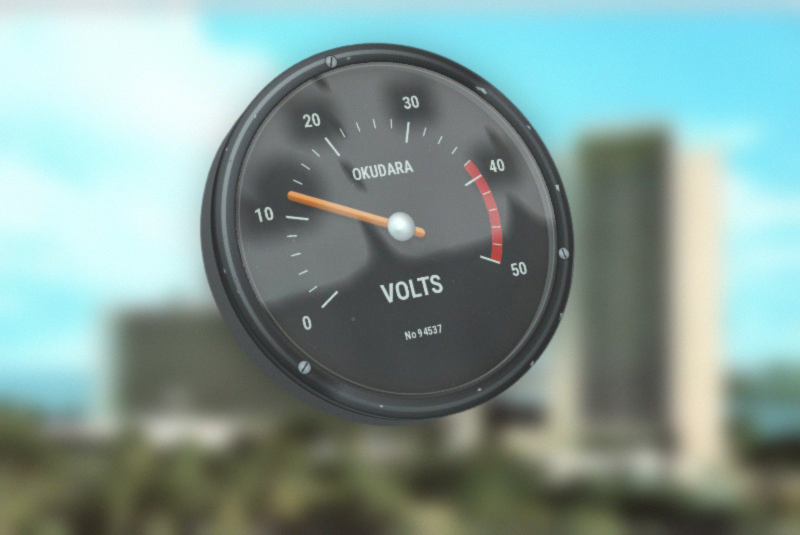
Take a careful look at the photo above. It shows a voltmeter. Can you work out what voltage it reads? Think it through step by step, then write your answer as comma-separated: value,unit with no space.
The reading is 12,V
